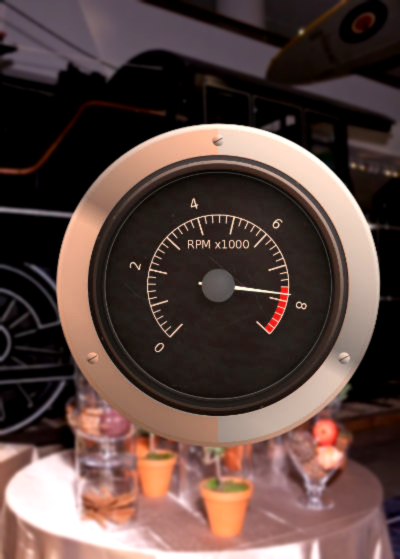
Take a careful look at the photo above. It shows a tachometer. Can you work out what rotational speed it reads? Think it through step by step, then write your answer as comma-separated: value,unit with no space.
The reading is 7800,rpm
